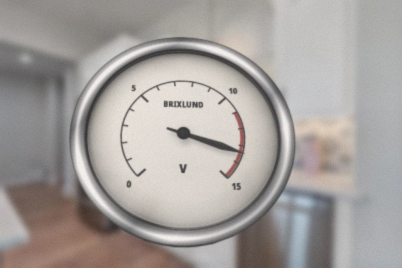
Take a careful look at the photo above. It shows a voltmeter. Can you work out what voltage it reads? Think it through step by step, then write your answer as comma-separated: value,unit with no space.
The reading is 13.5,V
